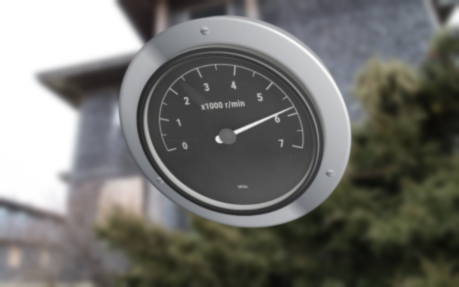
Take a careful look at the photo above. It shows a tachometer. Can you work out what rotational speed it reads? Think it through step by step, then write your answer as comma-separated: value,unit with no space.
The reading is 5750,rpm
